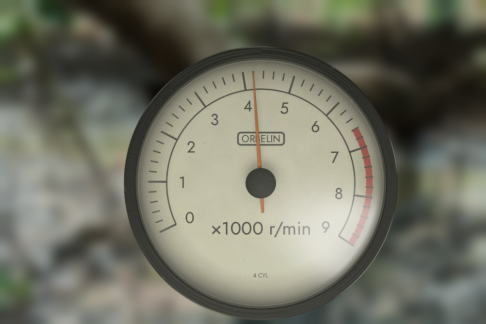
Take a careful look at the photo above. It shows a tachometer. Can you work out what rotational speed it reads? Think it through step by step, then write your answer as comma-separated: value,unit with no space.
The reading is 4200,rpm
